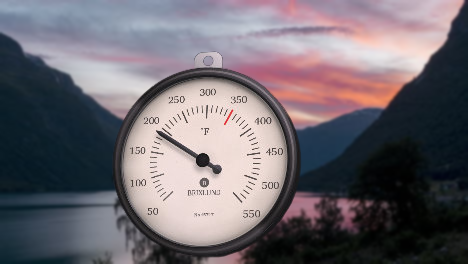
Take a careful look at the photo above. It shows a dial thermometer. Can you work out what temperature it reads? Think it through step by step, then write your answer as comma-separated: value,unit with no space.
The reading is 190,°F
